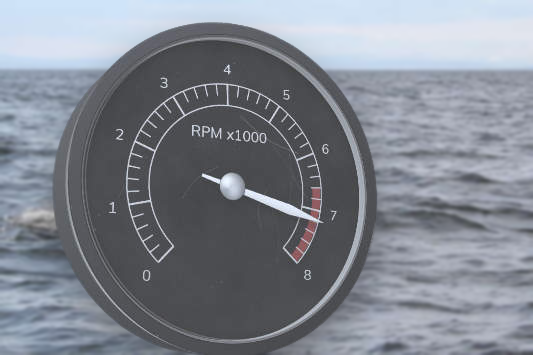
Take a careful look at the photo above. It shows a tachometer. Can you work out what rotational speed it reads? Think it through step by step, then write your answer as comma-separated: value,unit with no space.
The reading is 7200,rpm
